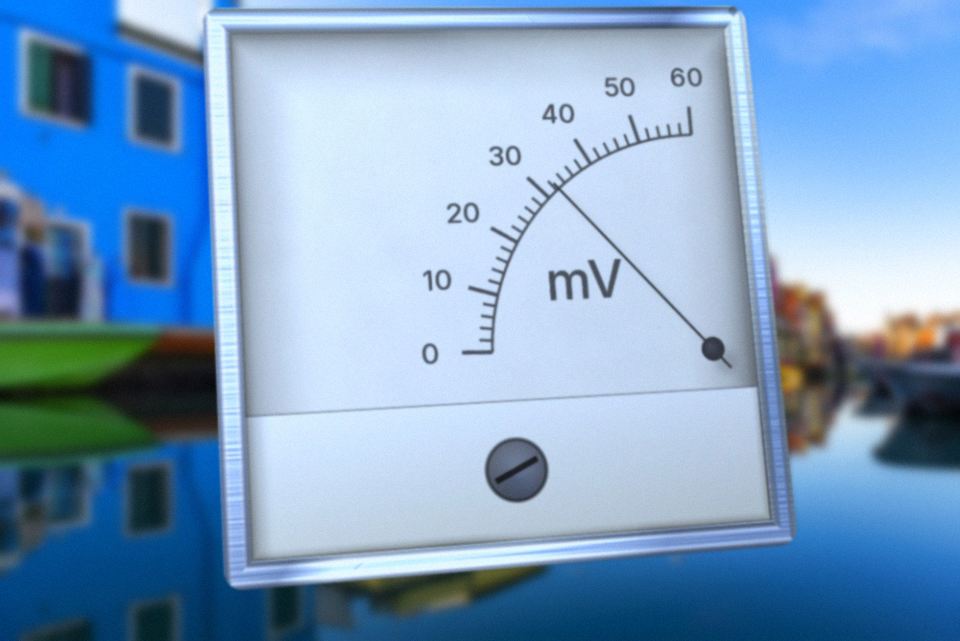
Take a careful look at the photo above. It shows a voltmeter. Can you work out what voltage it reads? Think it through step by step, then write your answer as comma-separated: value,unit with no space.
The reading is 32,mV
